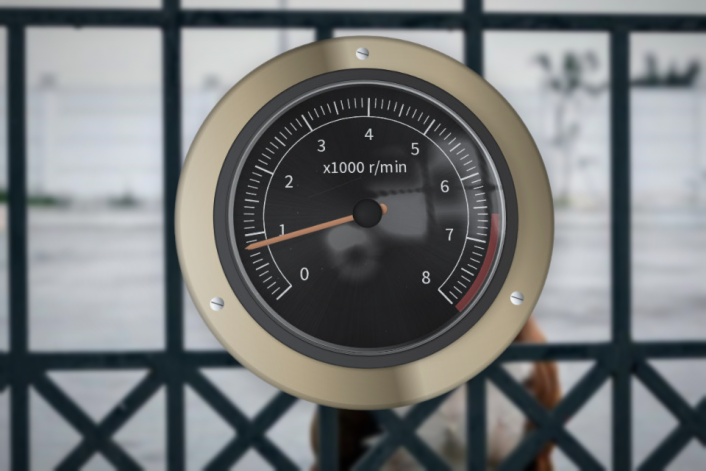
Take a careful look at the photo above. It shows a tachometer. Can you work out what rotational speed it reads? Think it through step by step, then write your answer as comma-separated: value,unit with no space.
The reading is 800,rpm
